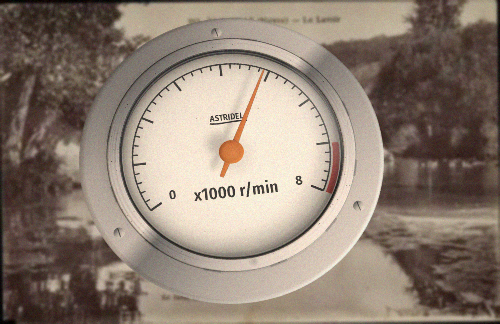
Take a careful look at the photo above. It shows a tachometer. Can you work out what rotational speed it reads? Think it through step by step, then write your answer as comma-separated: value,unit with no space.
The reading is 4900,rpm
